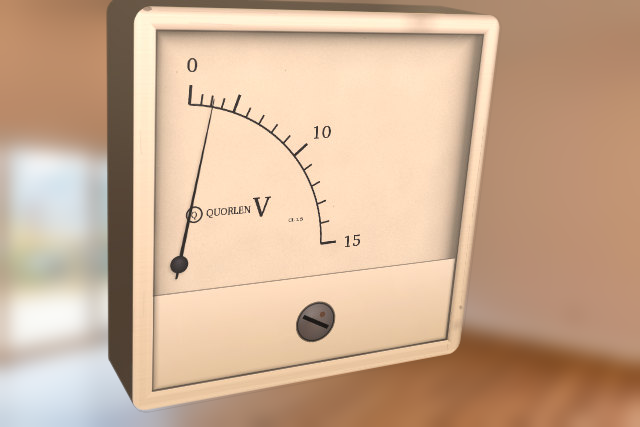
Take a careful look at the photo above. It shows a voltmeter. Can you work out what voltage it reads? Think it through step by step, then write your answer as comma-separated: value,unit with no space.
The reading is 3,V
